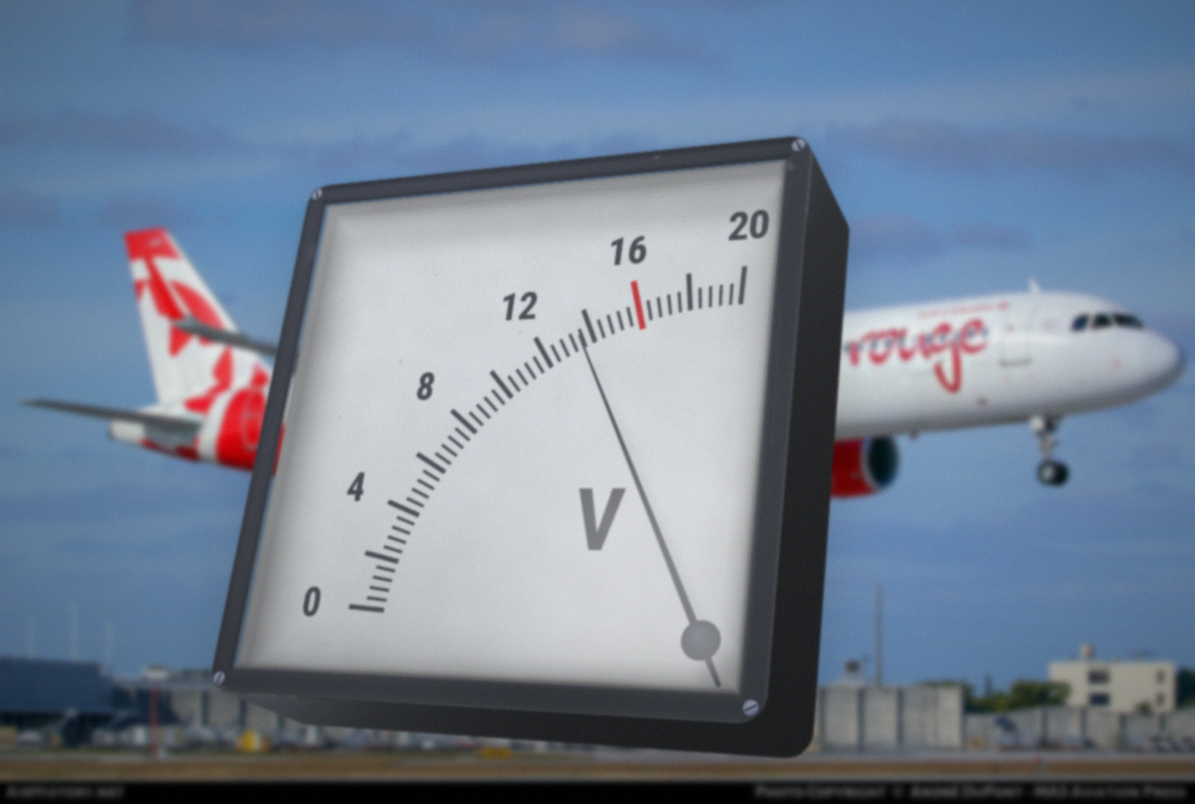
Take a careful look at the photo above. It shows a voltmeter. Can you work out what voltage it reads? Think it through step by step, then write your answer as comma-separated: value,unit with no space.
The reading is 13.6,V
